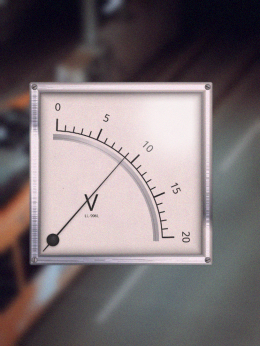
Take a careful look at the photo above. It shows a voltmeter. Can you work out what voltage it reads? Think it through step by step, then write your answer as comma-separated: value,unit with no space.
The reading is 9,V
